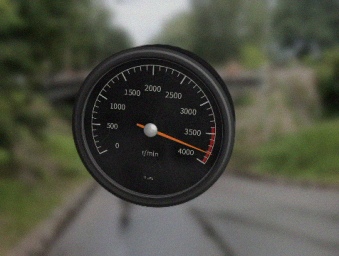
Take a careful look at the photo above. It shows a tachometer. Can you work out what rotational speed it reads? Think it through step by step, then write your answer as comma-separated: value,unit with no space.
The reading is 3800,rpm
